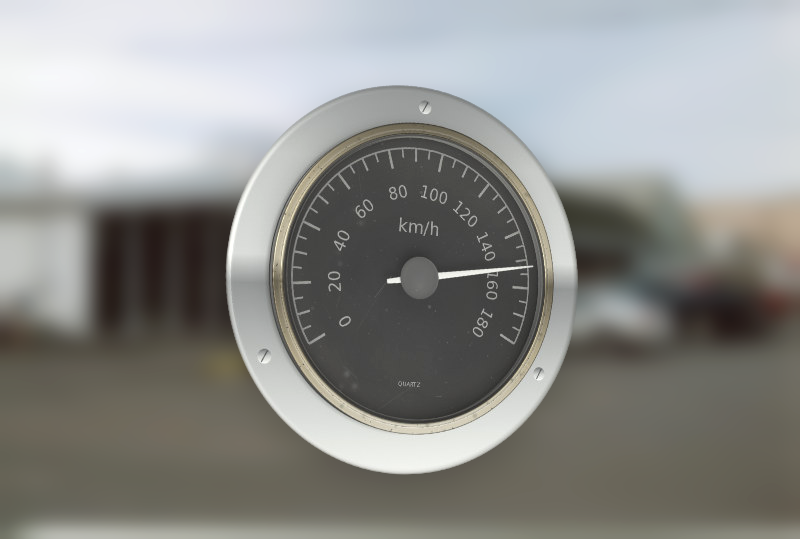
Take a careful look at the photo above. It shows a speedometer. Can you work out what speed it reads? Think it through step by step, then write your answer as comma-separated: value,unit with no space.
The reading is 152.5,km/h
